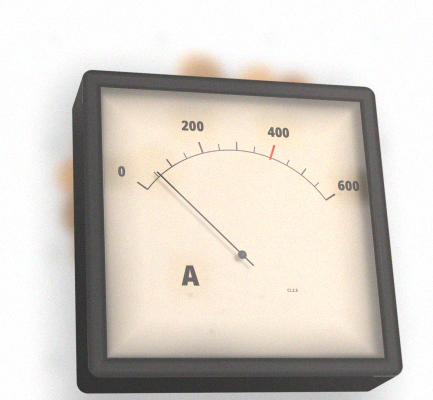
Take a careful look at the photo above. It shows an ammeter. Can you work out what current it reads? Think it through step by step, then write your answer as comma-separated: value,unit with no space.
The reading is 50,A
